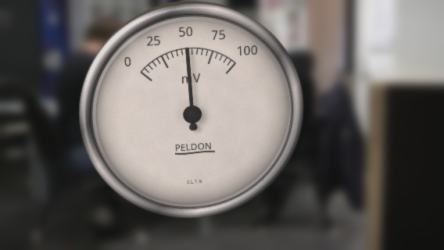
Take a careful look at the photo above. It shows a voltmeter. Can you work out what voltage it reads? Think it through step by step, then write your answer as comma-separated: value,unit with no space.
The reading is 50,mV
